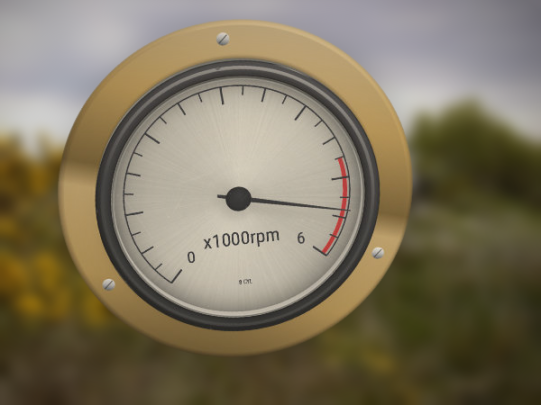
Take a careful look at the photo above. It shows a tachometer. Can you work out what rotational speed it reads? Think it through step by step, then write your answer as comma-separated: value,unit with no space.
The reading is 5375,rpm
